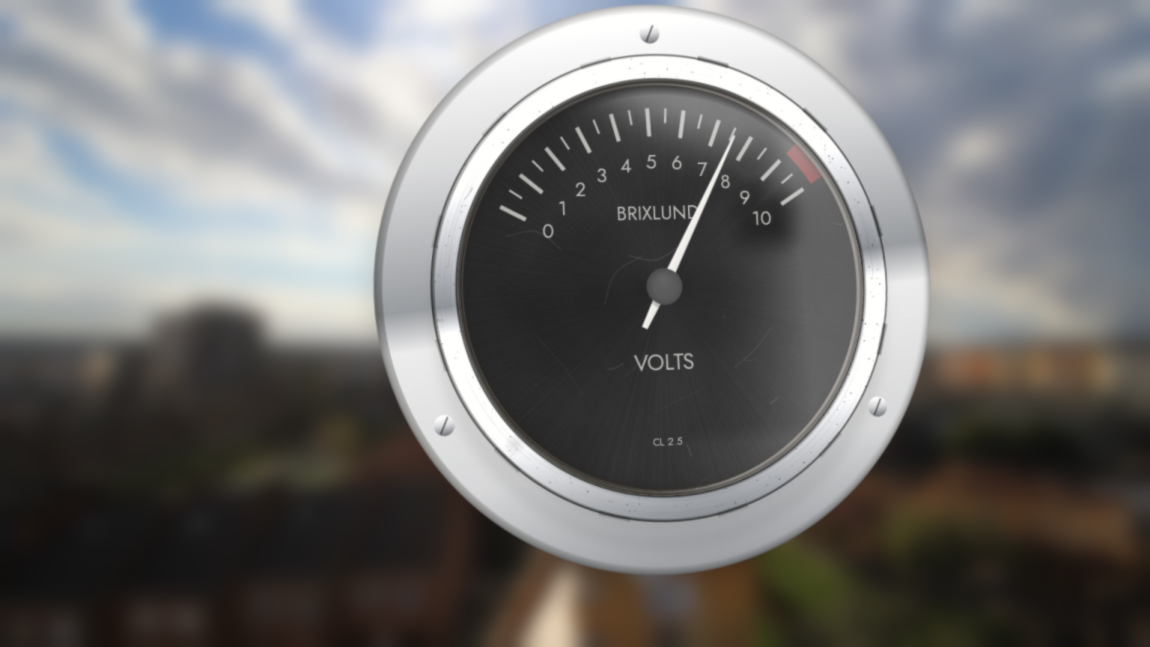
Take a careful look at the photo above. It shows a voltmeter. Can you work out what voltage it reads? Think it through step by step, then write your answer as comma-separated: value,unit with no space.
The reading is 7.5,V
